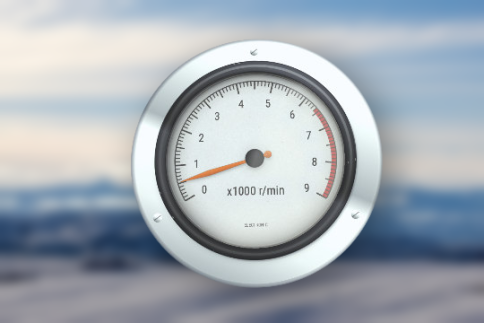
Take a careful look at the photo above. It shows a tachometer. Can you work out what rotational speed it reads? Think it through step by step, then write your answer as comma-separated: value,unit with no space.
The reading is 500,rpm
